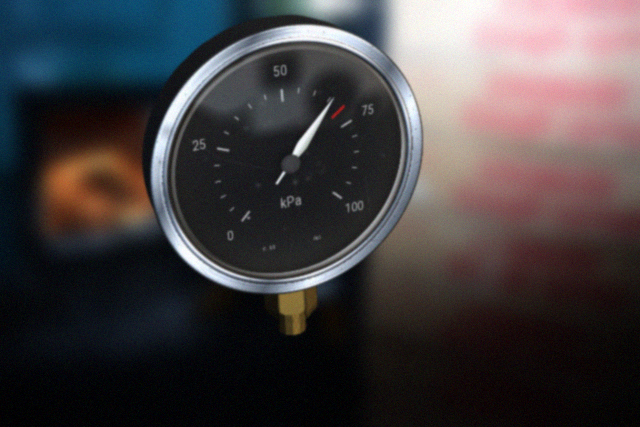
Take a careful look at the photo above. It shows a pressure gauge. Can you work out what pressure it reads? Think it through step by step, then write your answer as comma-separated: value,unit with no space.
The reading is 65,kPa
